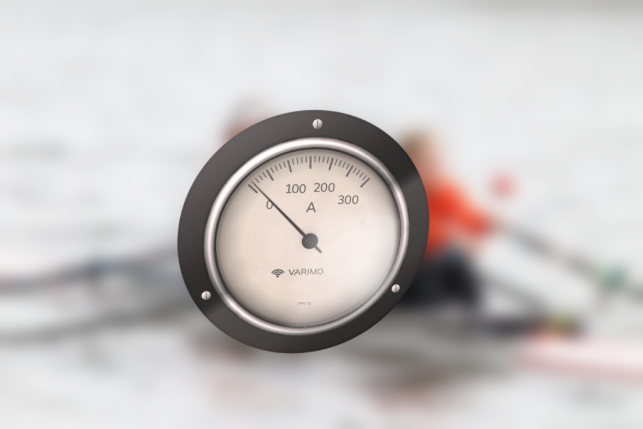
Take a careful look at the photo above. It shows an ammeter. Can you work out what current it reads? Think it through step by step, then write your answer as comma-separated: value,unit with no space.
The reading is 10,A
